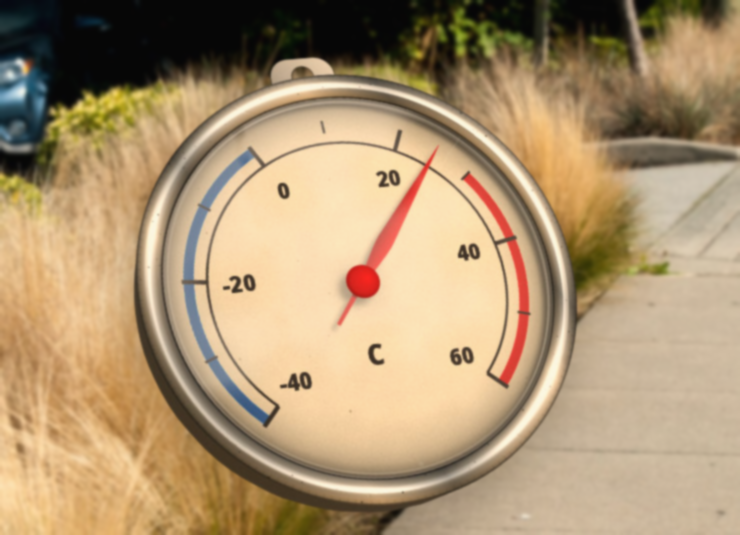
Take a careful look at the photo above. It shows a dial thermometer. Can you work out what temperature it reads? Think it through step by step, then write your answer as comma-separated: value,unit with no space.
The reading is 25,°C
